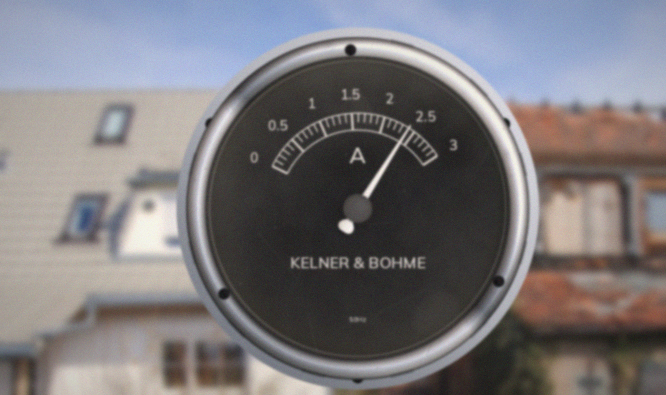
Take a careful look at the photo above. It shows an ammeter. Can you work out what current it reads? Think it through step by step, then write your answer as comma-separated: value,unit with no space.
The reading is 2.4,A
